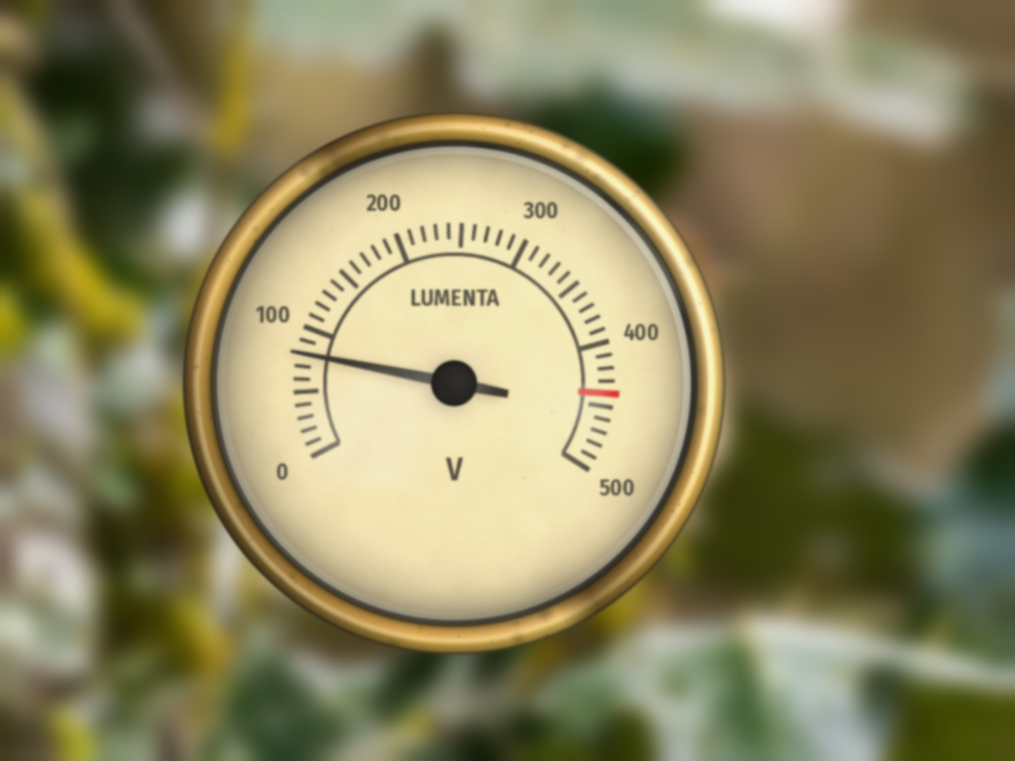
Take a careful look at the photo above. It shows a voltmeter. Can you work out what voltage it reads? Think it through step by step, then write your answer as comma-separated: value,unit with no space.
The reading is 80,V
